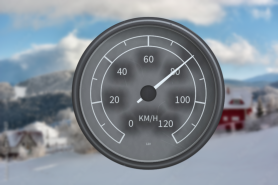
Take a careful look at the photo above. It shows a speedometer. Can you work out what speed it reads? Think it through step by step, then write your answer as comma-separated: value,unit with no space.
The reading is 80,km/h
